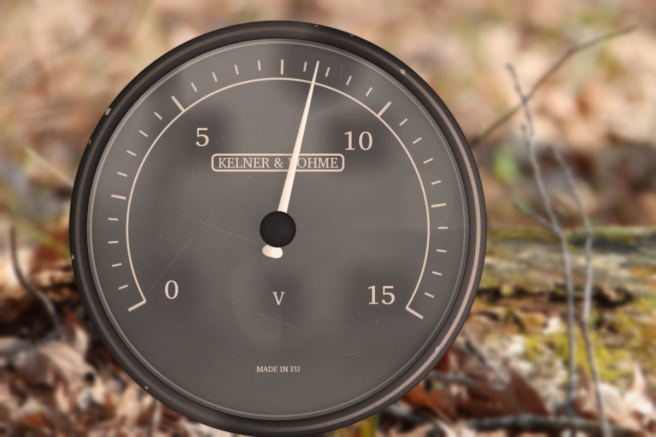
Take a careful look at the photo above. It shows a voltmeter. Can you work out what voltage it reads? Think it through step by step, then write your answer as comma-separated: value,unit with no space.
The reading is 8.25,V
